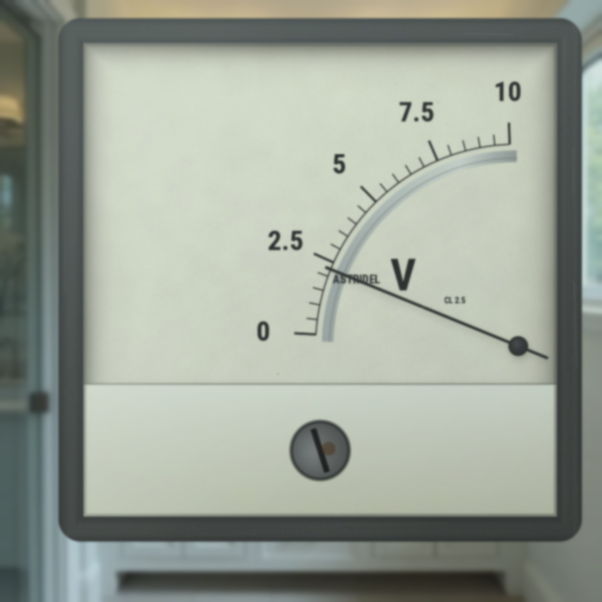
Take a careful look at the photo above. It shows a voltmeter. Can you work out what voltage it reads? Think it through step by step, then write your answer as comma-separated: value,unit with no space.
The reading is 2.25,V
